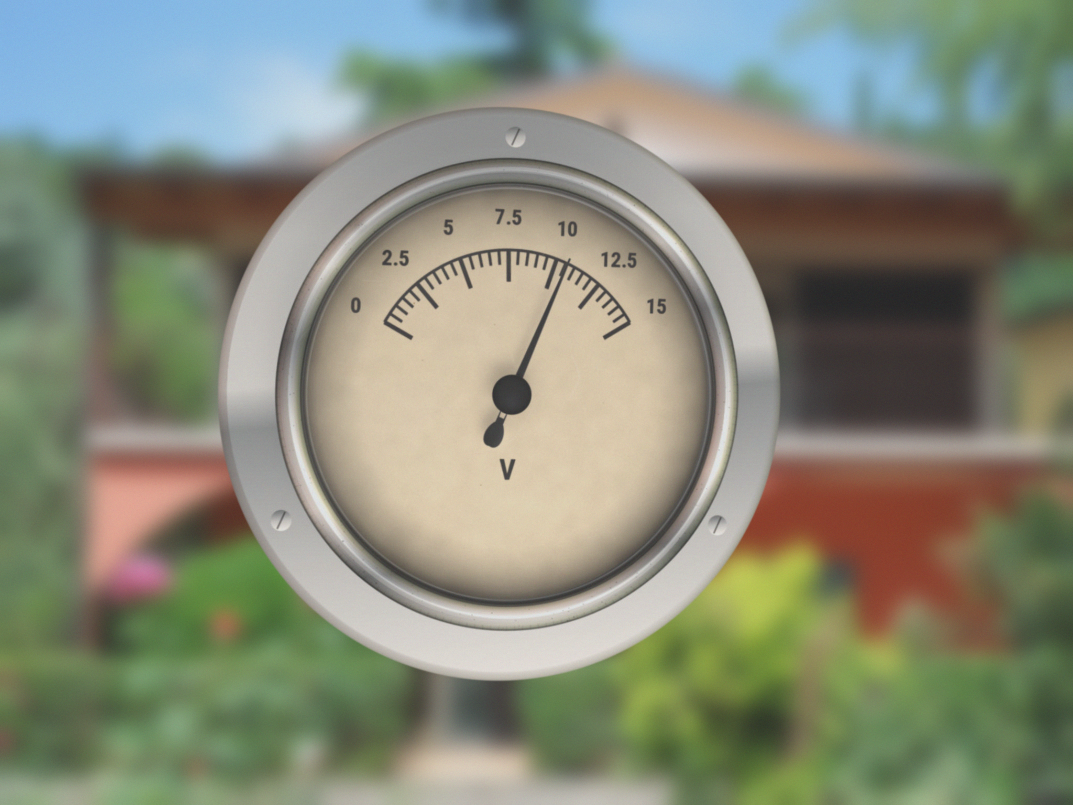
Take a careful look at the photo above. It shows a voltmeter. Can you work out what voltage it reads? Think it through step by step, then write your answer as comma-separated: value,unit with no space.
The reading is 10.5,V
